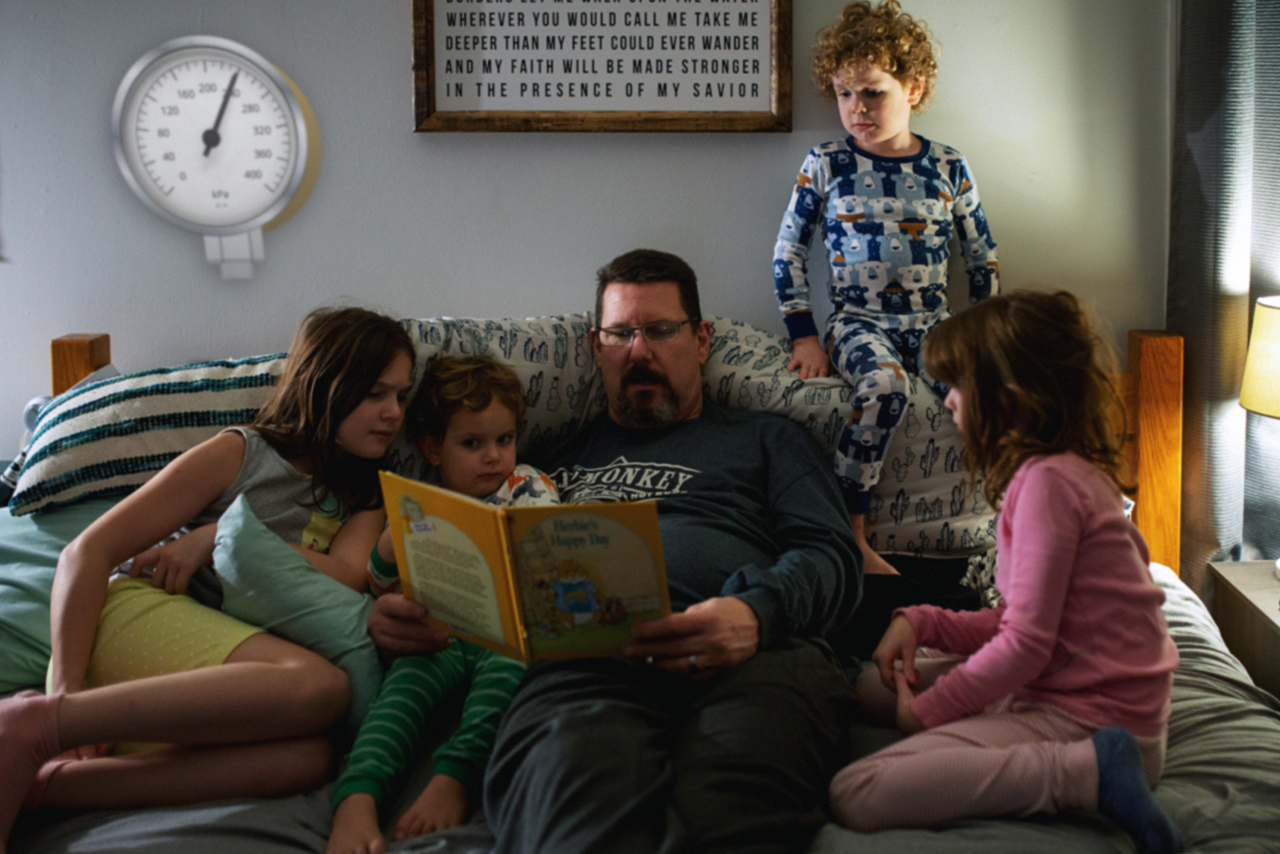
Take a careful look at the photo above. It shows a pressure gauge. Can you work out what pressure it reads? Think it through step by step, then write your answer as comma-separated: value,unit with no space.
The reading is 240,kPa
